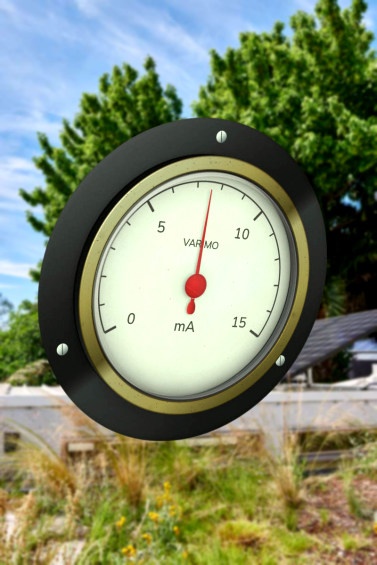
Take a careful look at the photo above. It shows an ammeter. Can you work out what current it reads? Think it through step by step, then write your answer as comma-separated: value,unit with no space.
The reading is 7.5,mA
